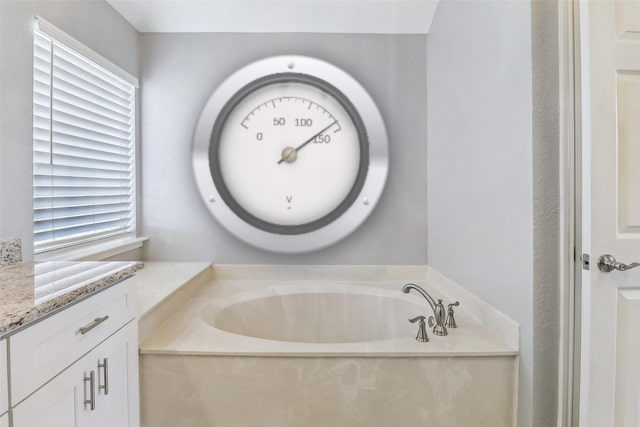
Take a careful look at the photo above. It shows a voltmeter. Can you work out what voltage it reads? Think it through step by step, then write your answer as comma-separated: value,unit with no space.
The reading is 140,V
